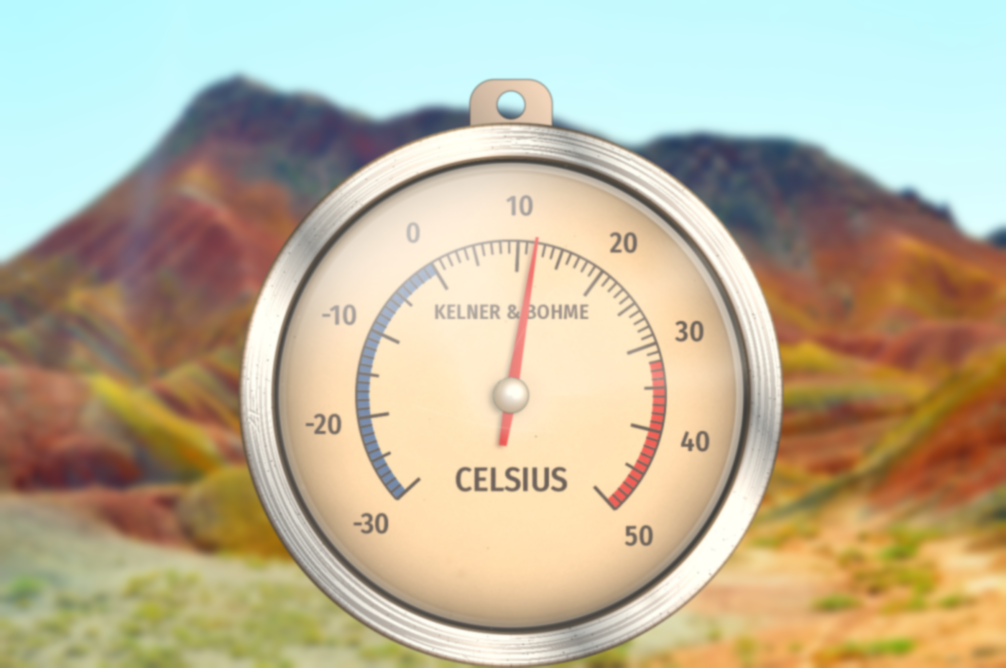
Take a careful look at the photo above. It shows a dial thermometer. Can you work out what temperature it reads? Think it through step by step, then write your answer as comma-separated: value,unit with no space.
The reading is 12,°C
